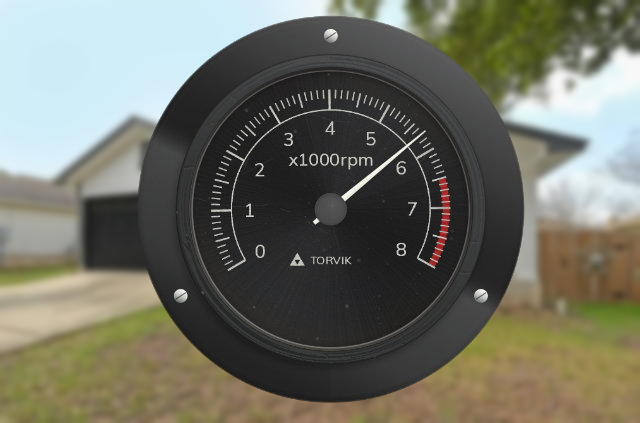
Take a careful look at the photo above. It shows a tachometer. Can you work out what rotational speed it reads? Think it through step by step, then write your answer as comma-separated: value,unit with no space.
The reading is 5700,rpm
